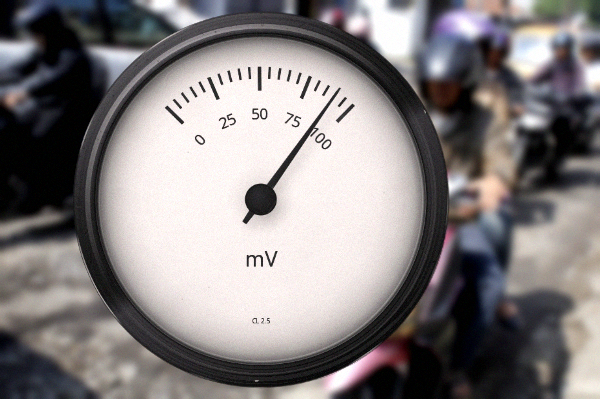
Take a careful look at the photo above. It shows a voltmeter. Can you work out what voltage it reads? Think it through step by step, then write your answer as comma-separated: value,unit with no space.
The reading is 90,mV
